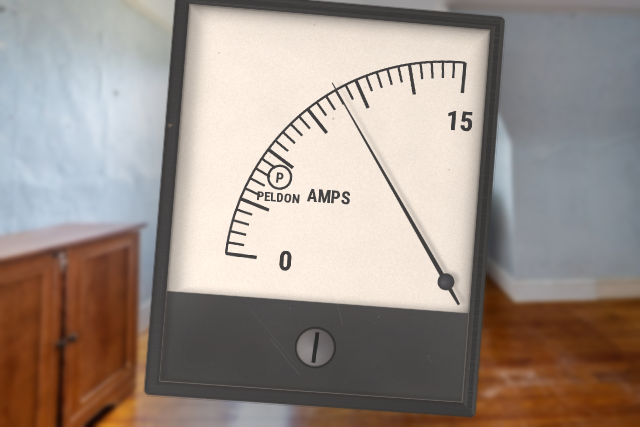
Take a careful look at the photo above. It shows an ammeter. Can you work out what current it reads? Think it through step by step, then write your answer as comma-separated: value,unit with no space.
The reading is 9,A
